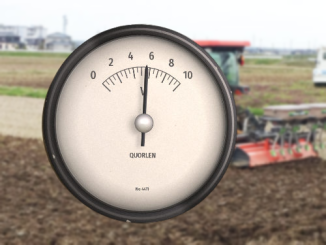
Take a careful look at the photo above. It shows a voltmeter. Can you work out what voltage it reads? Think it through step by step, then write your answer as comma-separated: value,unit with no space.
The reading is 5.5,V
